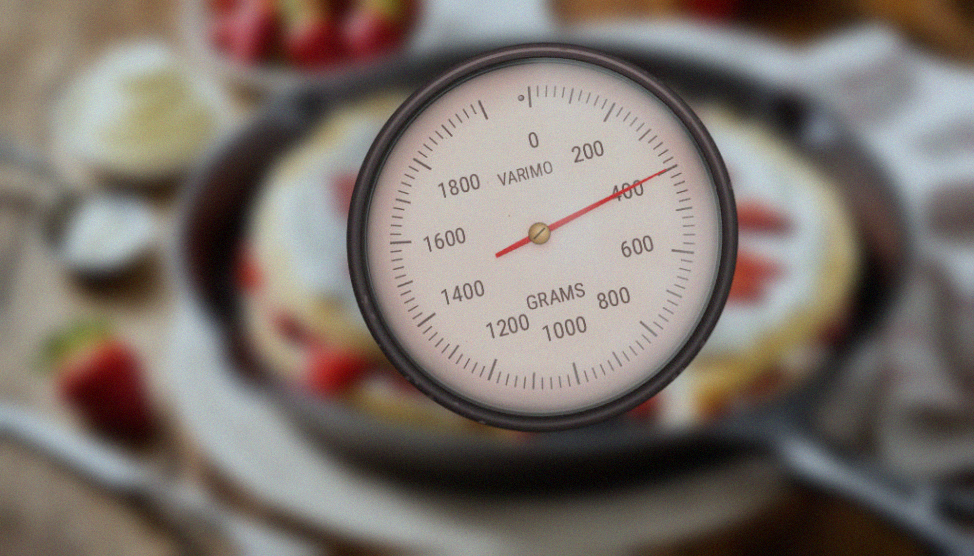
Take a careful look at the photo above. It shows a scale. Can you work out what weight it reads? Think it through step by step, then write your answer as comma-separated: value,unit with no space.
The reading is 400,g
